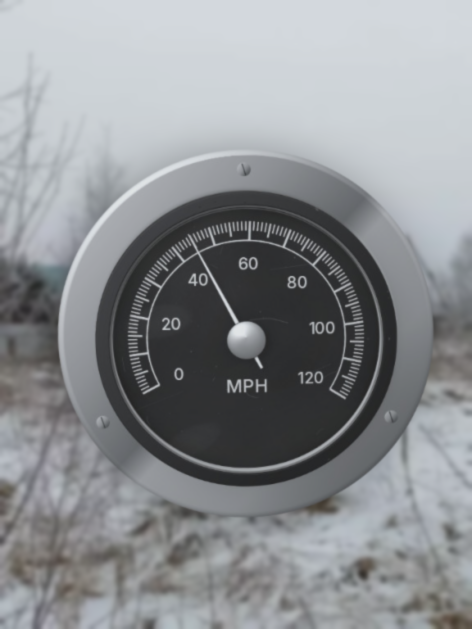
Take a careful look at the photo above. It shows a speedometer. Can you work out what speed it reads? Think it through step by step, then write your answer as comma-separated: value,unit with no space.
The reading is 45,mph
